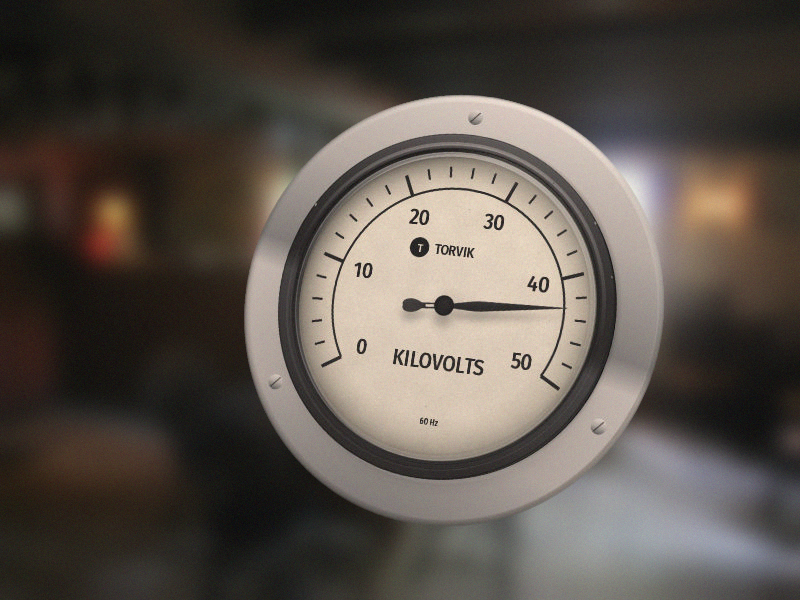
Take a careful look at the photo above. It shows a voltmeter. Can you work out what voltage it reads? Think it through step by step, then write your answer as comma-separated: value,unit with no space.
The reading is 43,kV
